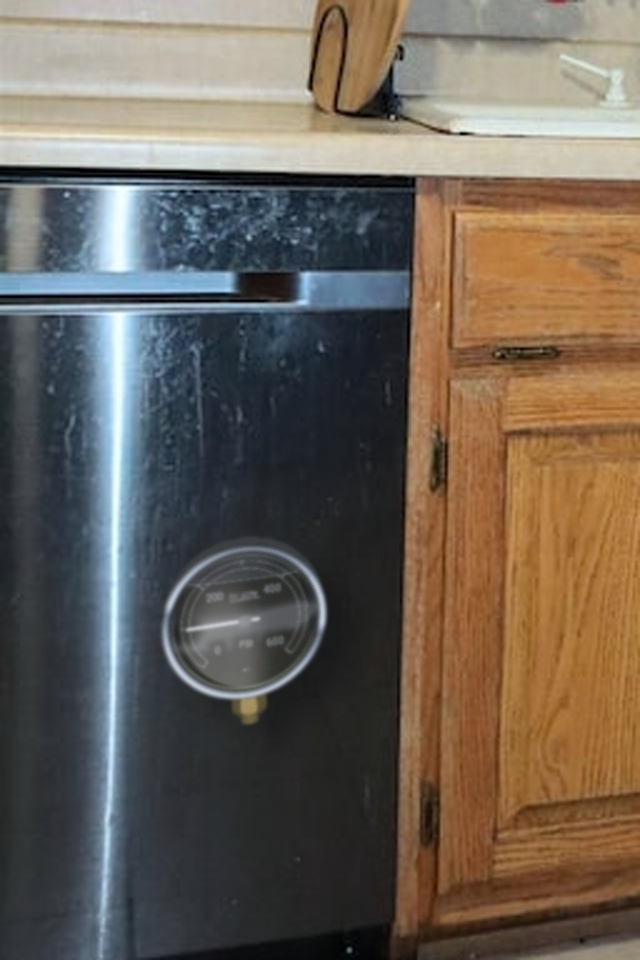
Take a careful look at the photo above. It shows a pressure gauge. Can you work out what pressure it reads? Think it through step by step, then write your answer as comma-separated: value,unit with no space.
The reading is 100,psi
